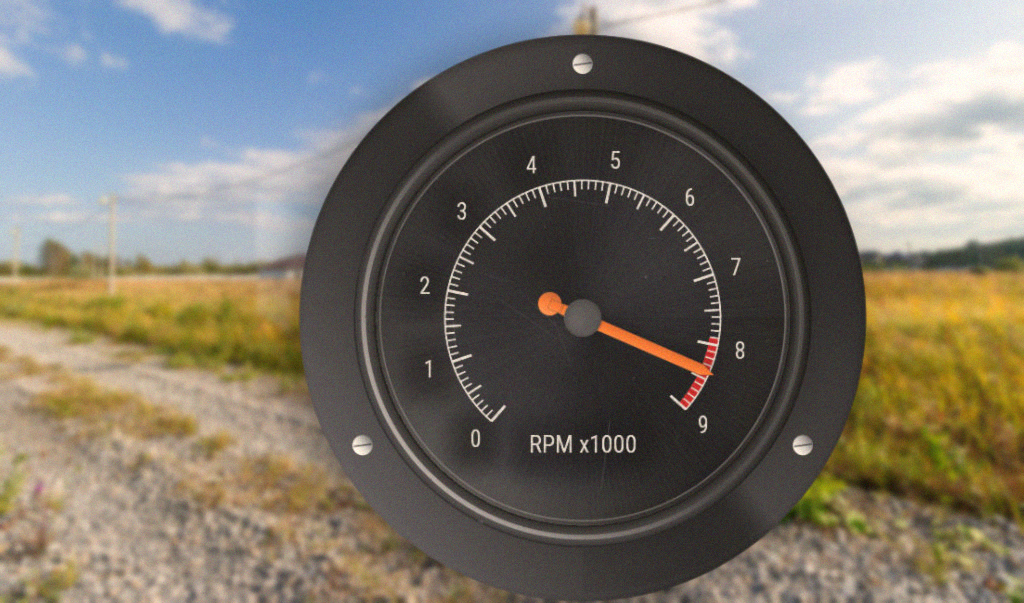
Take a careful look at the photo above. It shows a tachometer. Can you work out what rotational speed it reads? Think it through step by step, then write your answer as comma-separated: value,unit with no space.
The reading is 8400,rpm
